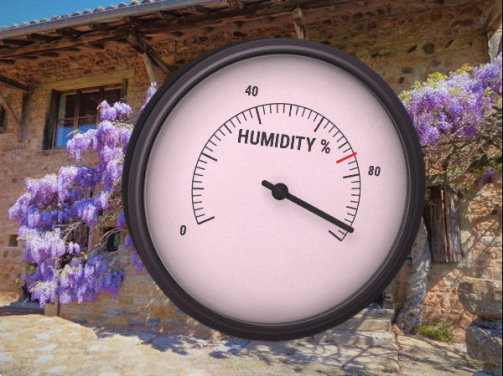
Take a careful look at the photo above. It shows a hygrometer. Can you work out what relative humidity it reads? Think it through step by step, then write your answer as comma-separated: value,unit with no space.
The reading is 96,%
